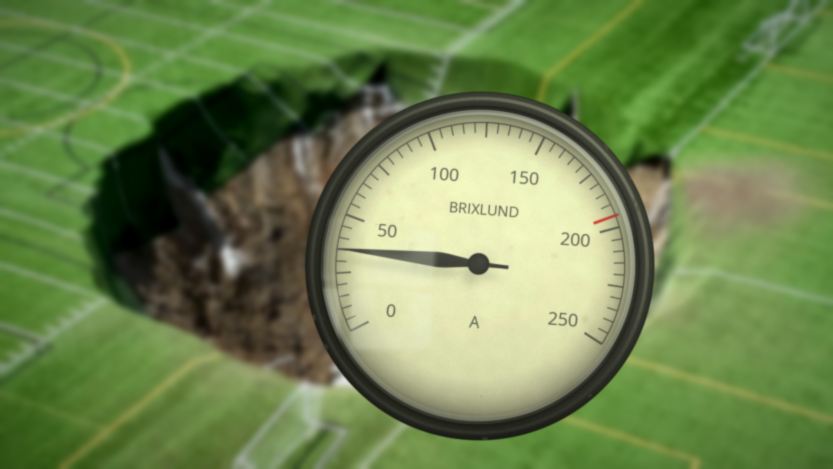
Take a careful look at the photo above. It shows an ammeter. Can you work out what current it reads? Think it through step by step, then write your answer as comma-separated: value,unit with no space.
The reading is 35,A
